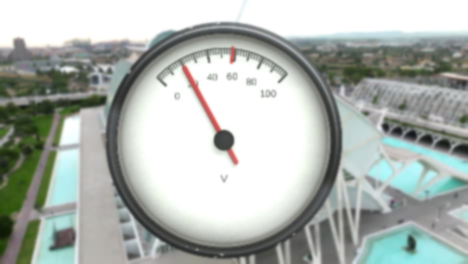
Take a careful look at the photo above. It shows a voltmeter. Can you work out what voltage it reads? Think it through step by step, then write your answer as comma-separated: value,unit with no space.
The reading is 20,V
